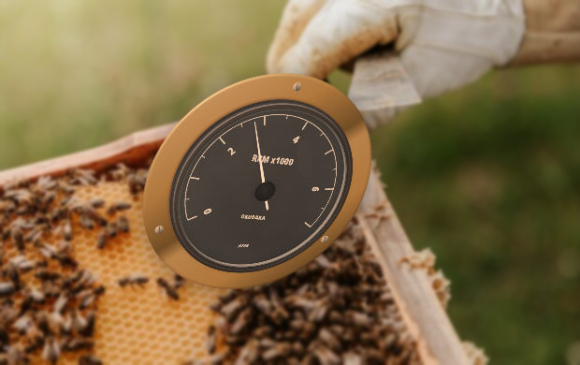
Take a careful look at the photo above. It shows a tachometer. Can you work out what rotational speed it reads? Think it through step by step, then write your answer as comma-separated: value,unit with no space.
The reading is 2750,rpm
